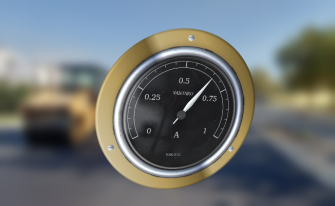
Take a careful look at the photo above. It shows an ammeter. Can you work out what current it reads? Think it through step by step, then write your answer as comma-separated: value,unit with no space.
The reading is 0.65,A
